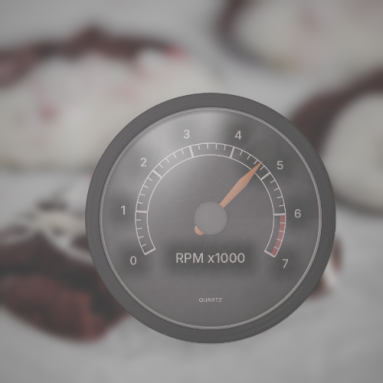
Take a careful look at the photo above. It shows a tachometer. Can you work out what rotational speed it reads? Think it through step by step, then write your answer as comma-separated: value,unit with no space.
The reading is 4700,rpm
